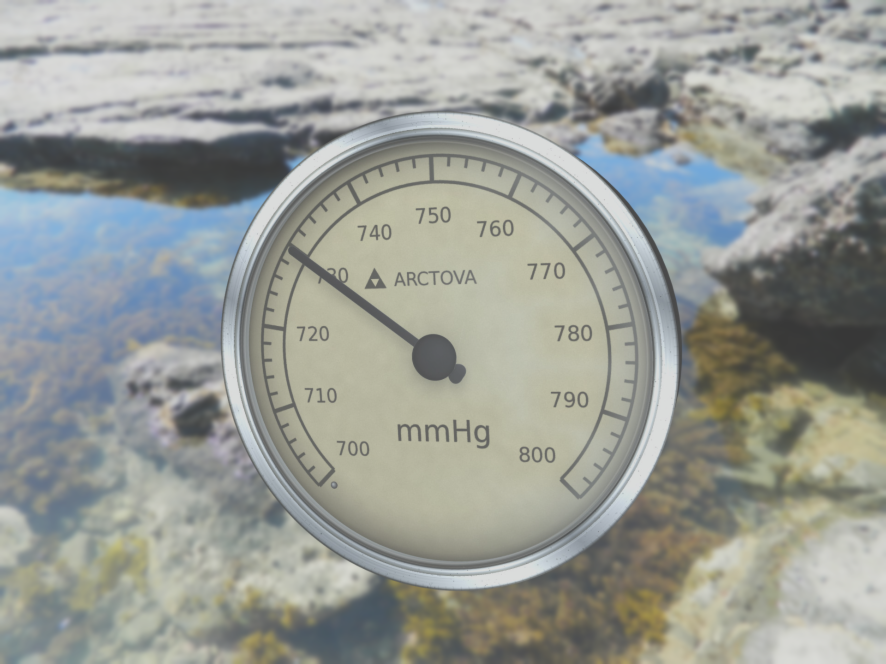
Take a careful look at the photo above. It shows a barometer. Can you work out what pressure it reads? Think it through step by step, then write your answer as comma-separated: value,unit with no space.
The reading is 730,mmHg
